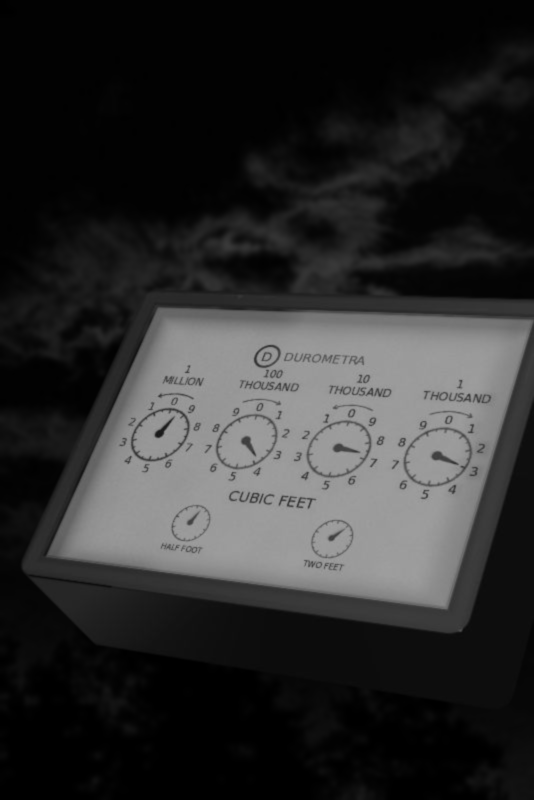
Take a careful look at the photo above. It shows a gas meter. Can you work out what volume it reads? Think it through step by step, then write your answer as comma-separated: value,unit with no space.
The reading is 937300,ft³
